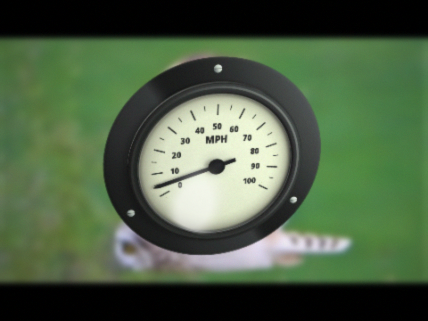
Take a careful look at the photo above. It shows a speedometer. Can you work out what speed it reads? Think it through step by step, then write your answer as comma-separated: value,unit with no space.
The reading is 5,mph
